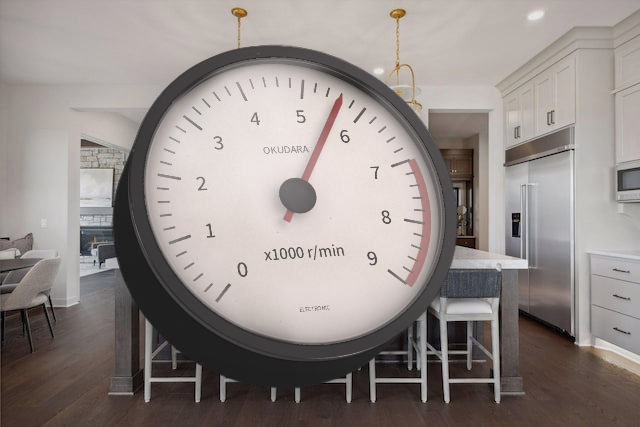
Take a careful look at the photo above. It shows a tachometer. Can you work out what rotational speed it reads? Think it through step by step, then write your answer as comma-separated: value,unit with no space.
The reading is 5600,rpm
